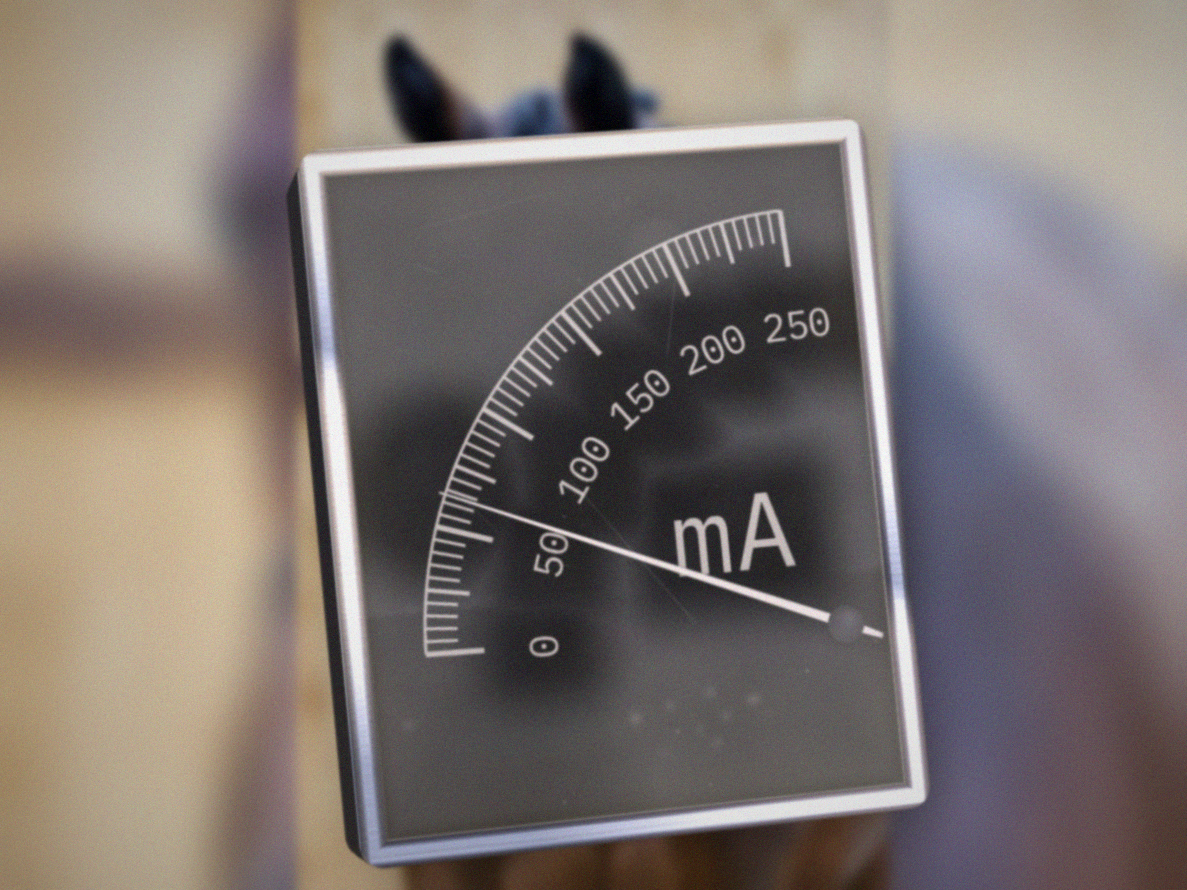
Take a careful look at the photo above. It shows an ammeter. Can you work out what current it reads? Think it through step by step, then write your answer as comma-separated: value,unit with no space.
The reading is 62.5,mA
